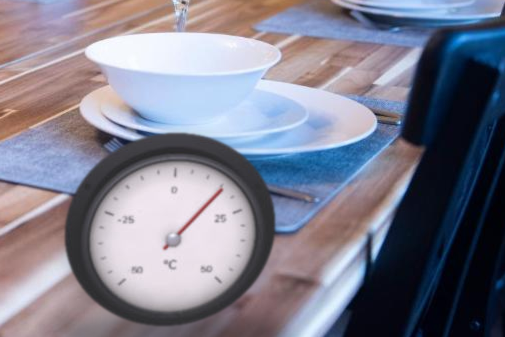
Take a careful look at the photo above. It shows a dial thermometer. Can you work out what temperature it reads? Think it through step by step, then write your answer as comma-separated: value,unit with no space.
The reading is 15,°C
